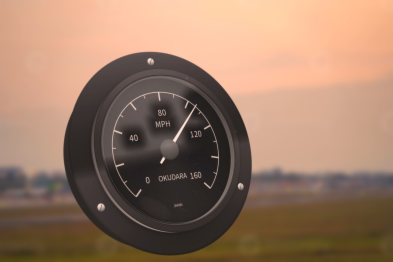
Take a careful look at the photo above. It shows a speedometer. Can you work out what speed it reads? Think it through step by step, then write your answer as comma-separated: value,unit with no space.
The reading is 105,mph
